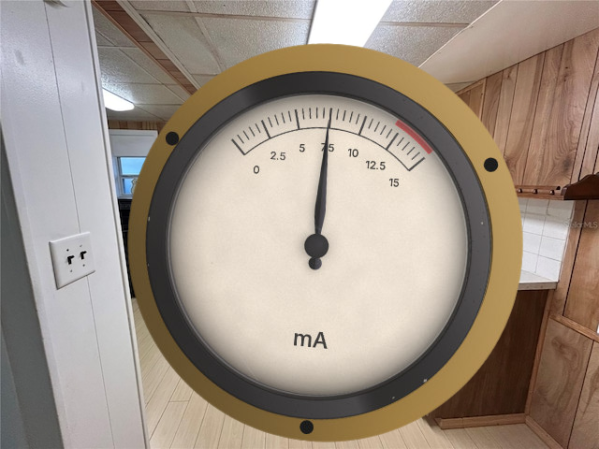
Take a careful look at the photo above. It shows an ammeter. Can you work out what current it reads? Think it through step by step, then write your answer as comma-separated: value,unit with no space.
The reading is 7.5,mA
